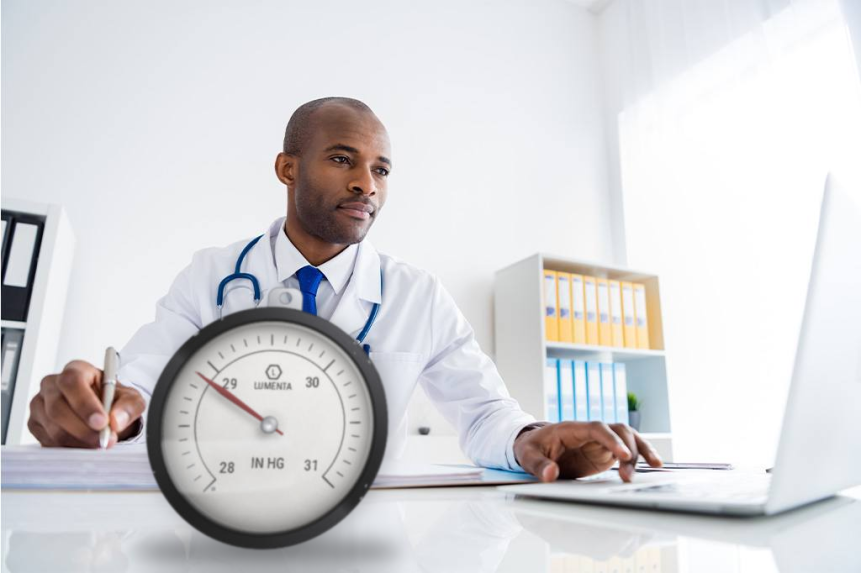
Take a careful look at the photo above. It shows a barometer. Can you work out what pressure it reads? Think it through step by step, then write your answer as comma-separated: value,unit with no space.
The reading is 28.9,inHg
